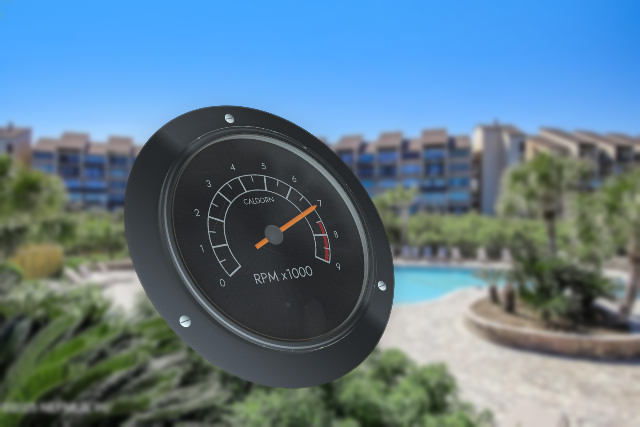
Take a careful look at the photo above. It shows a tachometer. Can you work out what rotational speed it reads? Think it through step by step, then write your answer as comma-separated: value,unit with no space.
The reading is 7000,rpm
